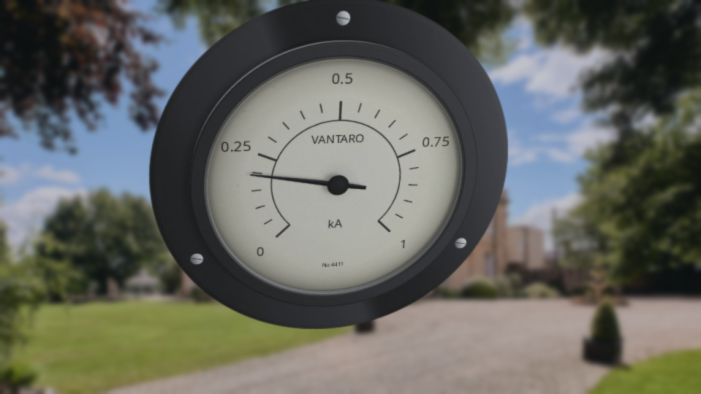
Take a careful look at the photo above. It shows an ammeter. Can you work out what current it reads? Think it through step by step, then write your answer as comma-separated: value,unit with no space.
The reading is 0.2,kA
